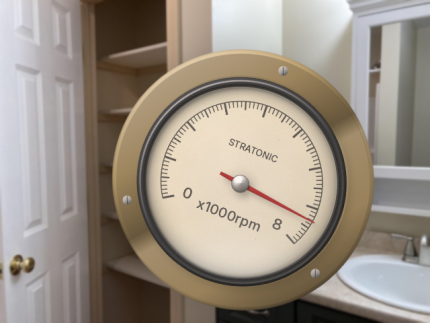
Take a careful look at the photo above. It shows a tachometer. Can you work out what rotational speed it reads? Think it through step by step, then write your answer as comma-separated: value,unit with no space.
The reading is 7300,rpm
